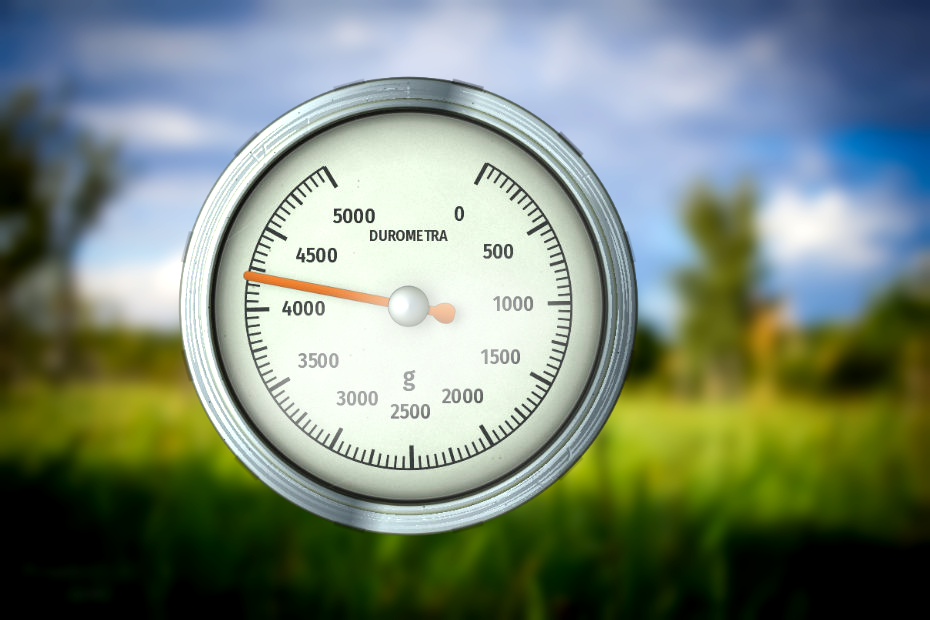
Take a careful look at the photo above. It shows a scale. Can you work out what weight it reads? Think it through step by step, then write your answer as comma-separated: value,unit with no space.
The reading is 4200,g
